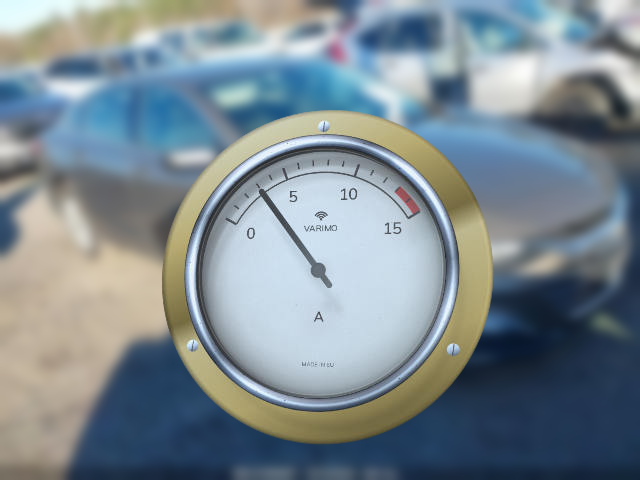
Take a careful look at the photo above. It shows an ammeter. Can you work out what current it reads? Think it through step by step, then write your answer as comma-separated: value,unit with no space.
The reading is 3,A
